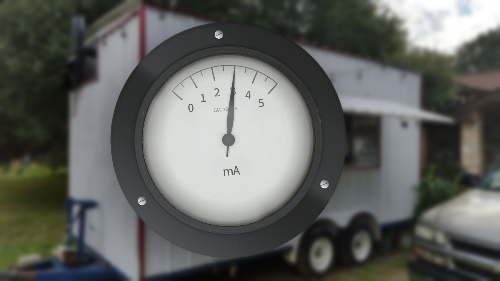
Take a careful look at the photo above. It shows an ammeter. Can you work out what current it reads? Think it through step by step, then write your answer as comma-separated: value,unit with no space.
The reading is 3,mA
